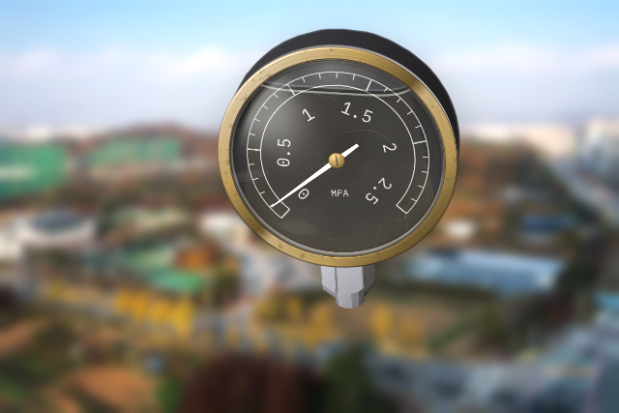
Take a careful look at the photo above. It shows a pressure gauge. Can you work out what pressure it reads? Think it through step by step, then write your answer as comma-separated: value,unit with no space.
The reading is 0.1,MPa
